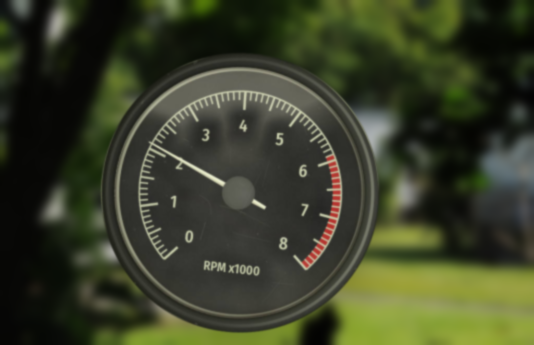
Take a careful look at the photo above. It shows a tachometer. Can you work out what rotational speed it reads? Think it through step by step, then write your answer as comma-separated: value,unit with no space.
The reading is 2100,rpm
